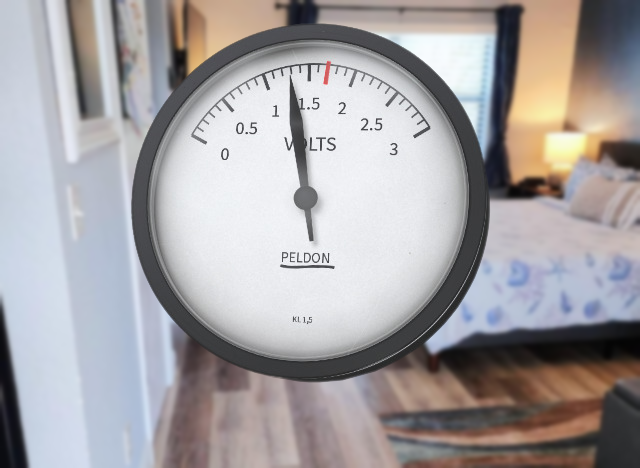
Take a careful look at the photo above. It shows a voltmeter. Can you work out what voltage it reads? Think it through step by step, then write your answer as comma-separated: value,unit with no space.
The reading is 1.3,V
